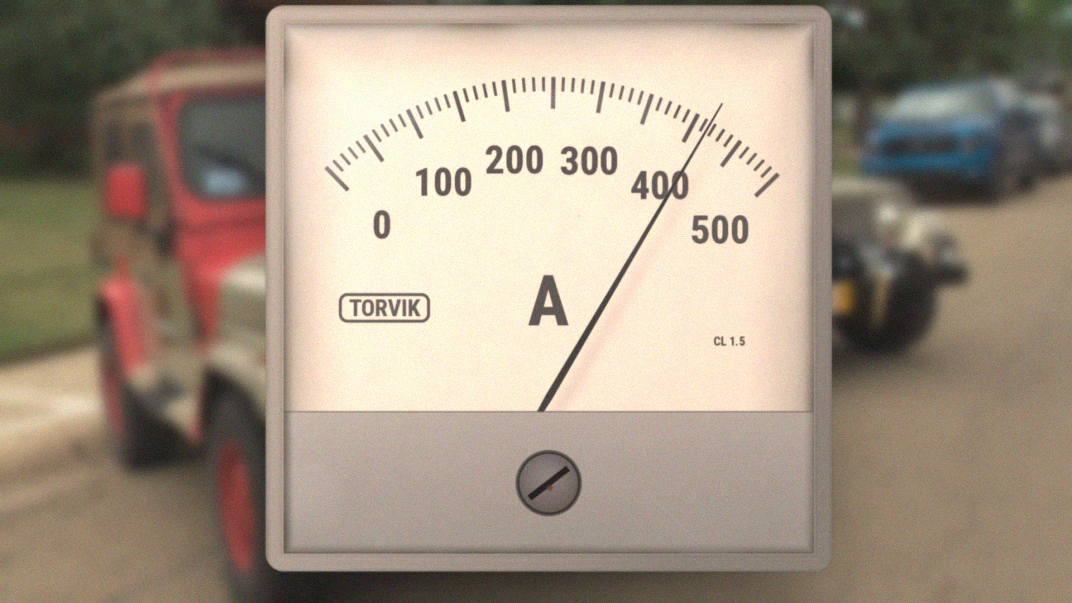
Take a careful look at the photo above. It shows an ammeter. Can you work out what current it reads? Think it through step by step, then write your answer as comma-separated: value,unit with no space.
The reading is 415,A
